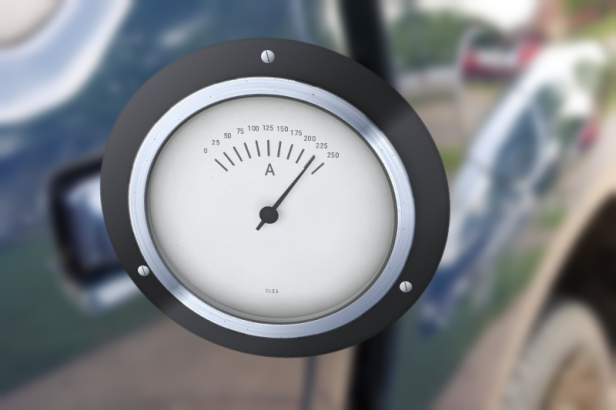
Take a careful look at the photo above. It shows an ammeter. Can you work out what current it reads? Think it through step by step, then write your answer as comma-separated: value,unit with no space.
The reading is 225,A
